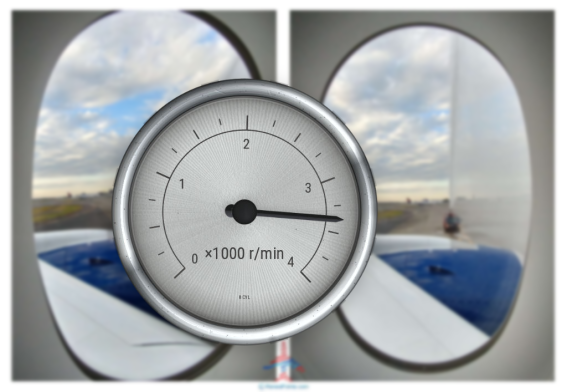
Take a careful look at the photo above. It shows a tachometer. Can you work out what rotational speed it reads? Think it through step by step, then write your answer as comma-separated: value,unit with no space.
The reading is 3375,rpm
